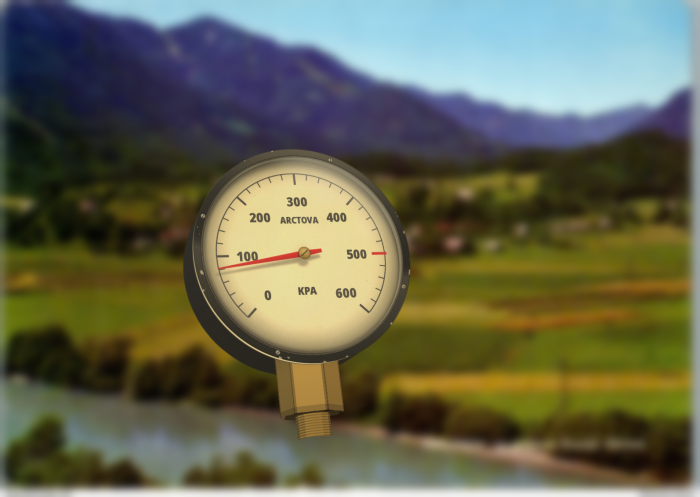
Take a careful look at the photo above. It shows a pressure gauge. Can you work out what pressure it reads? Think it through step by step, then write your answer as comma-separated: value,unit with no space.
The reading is 80,kPa
